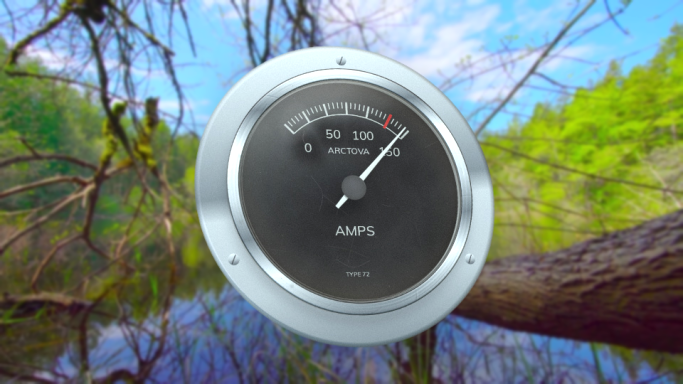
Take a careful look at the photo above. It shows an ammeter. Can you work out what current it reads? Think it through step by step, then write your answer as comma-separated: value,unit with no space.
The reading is 145,A
